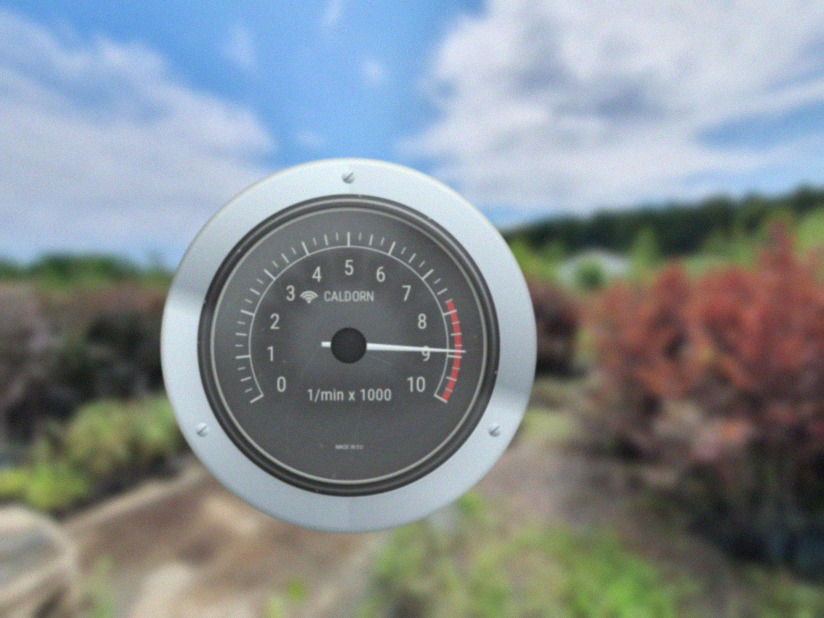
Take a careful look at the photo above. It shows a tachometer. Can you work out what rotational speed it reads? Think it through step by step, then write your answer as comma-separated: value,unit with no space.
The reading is 8875,rpm
